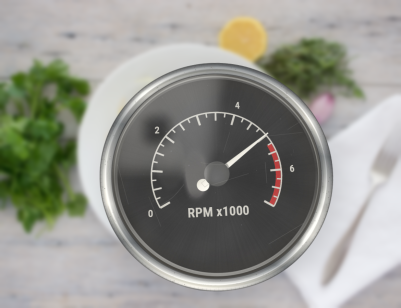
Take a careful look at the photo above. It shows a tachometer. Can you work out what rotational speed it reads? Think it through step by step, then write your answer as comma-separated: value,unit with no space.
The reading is 5000,rpm
